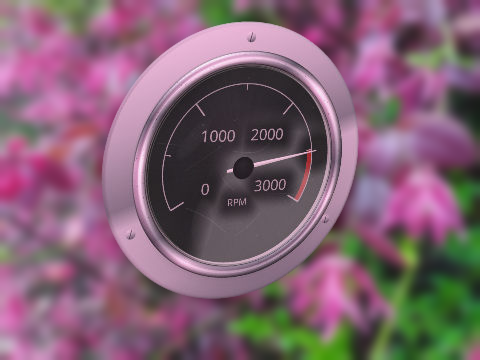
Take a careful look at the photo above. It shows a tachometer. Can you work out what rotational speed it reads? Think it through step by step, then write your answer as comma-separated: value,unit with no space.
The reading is 2500,rpm
